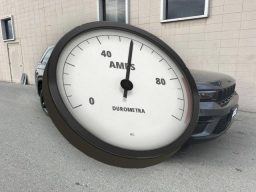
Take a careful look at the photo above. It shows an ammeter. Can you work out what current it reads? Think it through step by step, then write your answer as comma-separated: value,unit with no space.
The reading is 55,A
